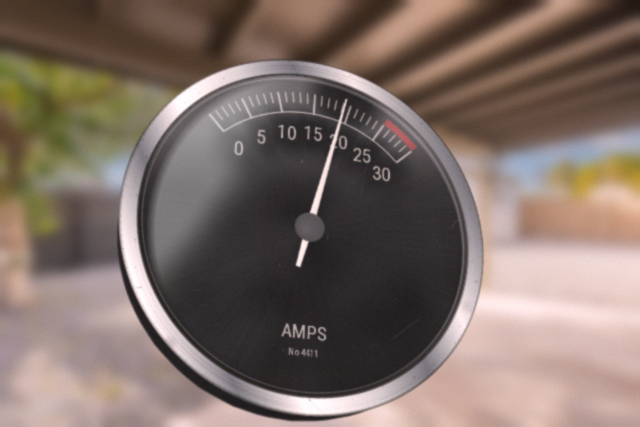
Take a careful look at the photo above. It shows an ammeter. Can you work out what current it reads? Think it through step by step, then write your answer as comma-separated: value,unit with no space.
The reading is 19,A
